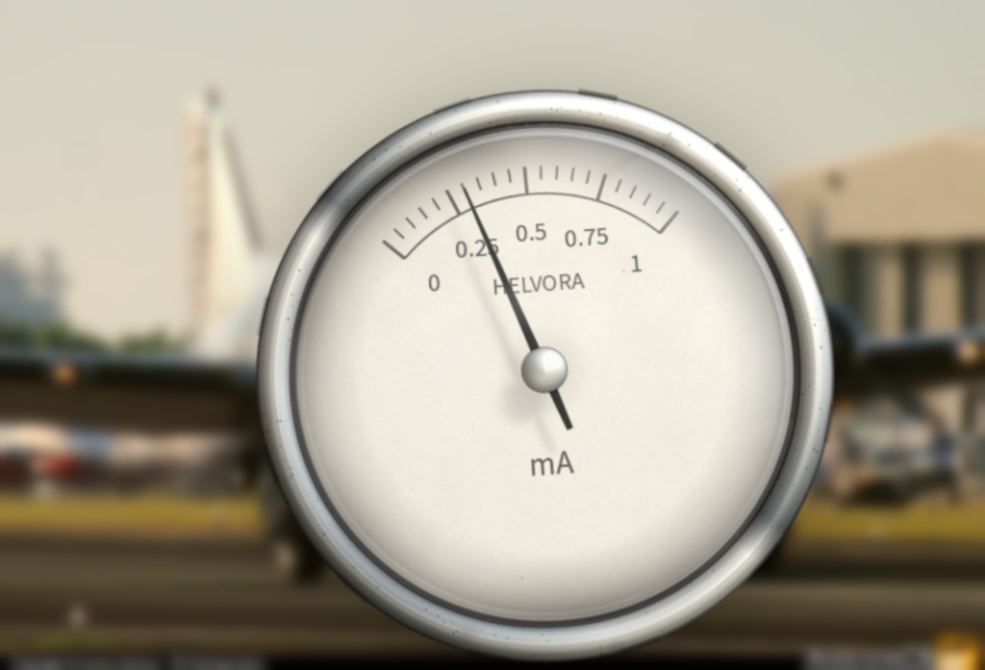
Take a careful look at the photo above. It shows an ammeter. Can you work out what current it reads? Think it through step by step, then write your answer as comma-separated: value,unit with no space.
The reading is 0.3,mA
